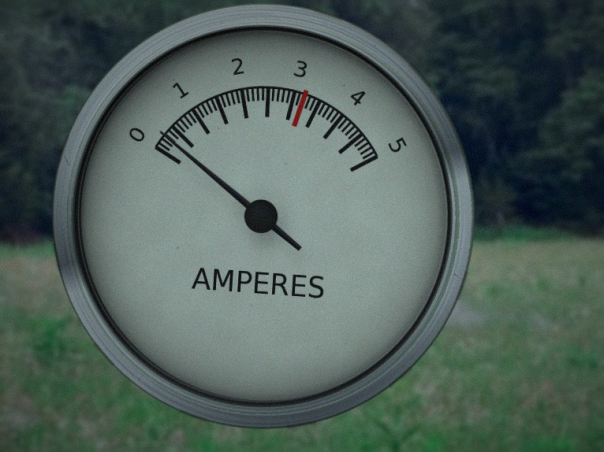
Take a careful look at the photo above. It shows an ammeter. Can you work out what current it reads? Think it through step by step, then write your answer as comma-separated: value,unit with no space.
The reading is 0.3,A
